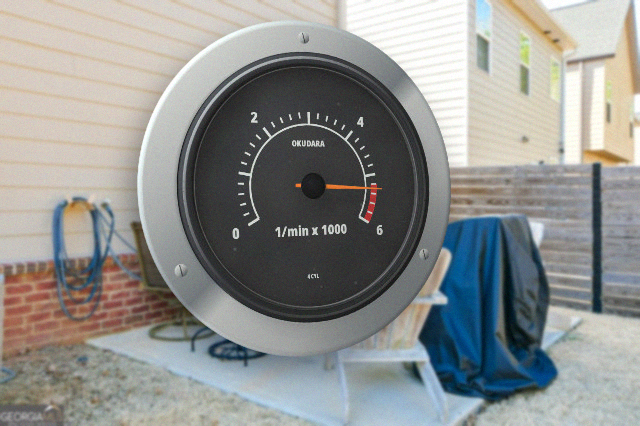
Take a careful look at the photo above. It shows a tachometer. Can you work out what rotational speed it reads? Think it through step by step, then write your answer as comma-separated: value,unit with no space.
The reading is 5300,rpm
